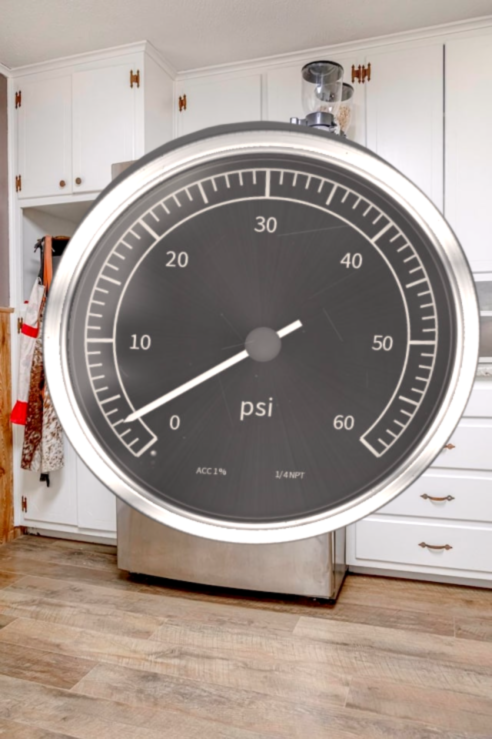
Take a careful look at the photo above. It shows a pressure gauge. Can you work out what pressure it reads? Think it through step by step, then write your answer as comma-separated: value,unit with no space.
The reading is 3,psi
